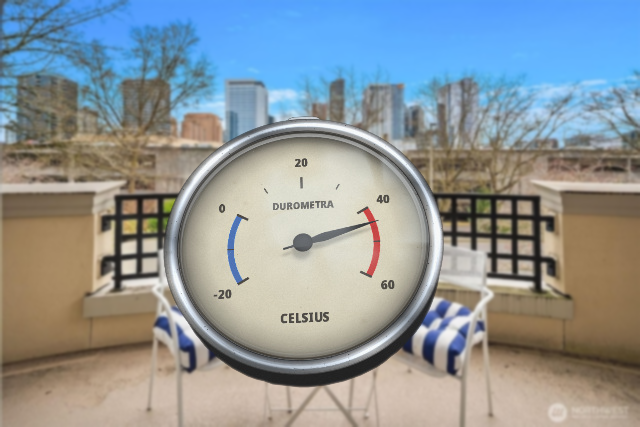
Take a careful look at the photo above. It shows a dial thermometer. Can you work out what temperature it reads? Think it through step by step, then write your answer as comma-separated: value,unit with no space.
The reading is 45,°C
